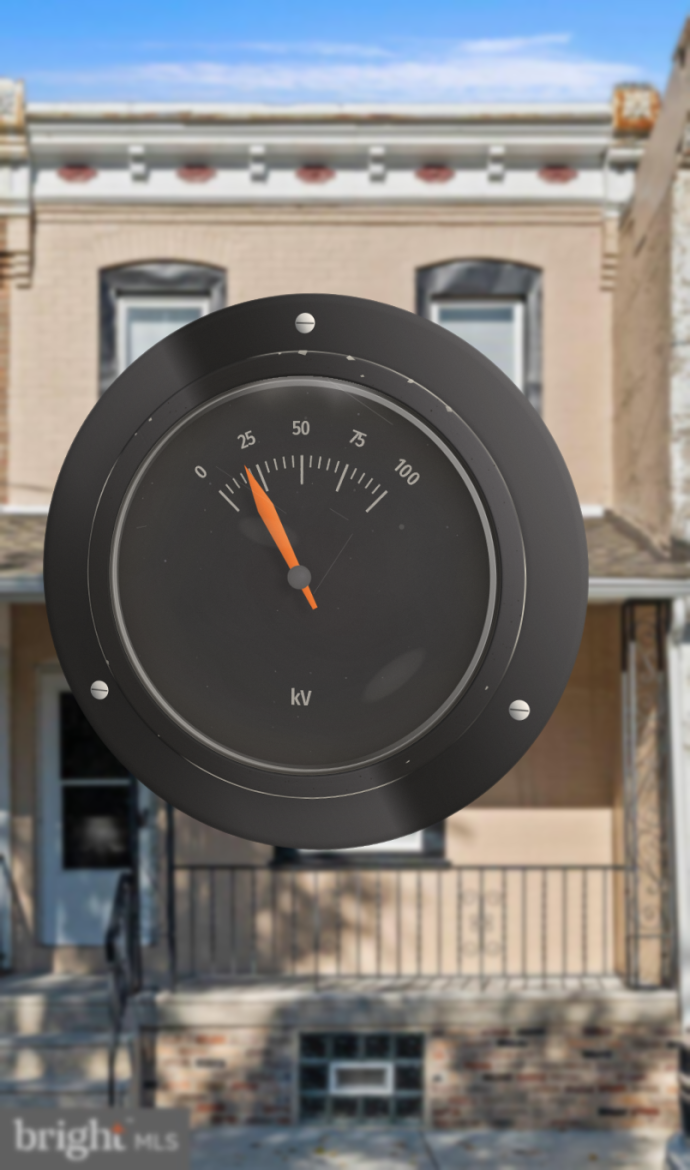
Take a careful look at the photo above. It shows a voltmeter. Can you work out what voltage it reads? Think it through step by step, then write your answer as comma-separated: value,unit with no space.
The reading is 20,kV
